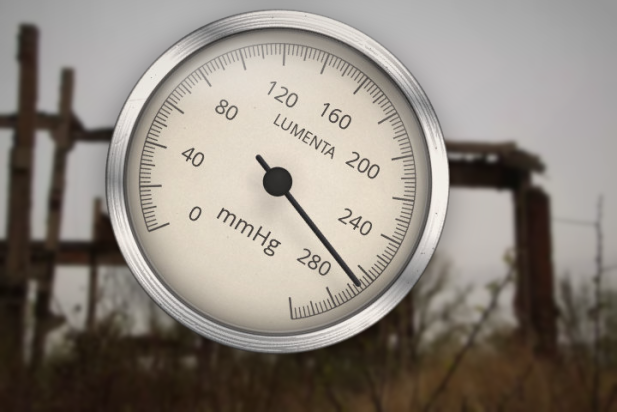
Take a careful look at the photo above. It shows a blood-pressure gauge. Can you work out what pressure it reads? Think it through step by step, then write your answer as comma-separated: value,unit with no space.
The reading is 266,mmHg
